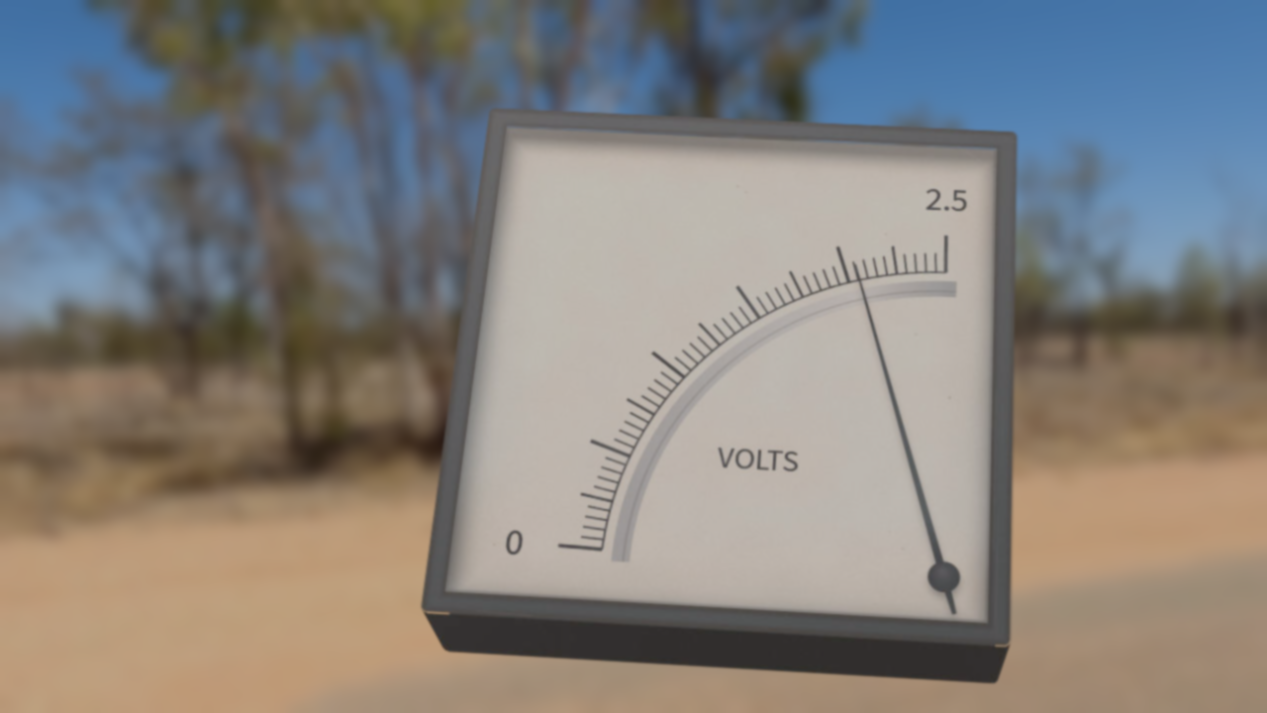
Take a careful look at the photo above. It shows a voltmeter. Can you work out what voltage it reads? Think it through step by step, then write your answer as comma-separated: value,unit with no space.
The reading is 2.05,V
